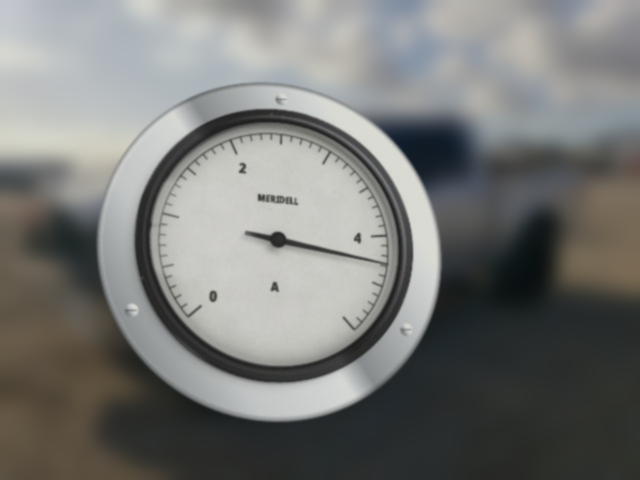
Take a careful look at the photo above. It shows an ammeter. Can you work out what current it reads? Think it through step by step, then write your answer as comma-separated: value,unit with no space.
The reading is 4.3,A
